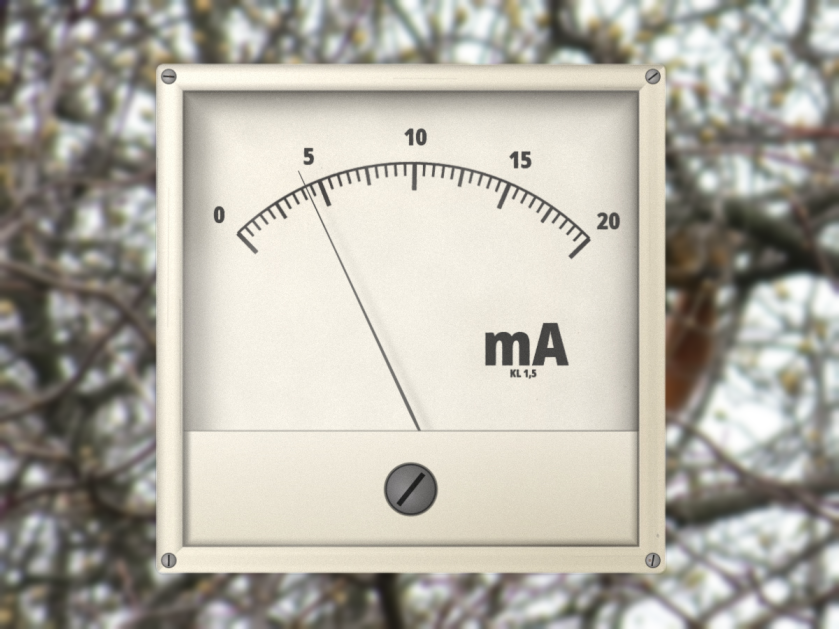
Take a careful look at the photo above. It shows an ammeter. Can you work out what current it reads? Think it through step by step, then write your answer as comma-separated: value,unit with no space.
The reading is 4.25,mA
